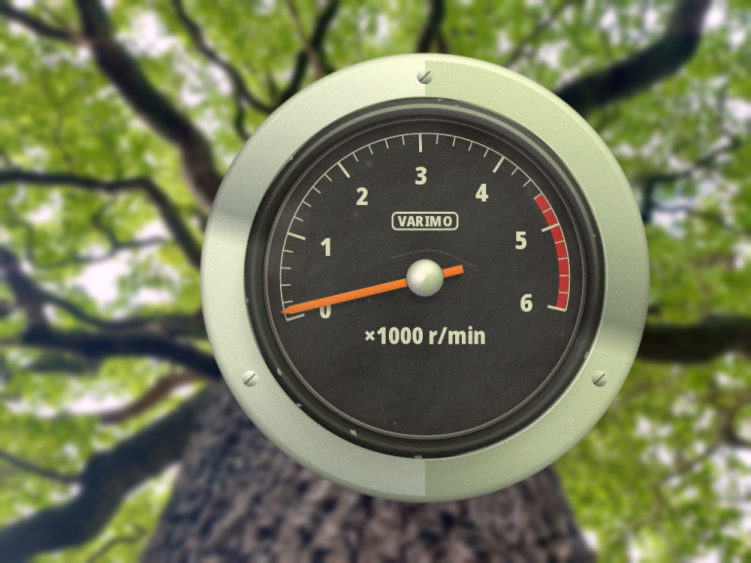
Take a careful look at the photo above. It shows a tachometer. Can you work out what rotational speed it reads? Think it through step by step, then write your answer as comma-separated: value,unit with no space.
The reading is 100,rpm
